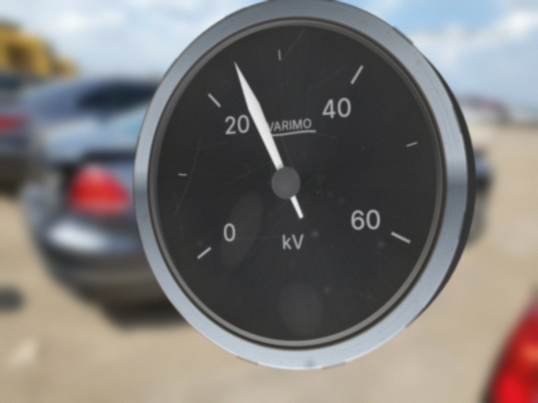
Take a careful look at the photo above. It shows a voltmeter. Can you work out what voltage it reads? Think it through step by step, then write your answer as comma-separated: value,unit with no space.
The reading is 25,kV
